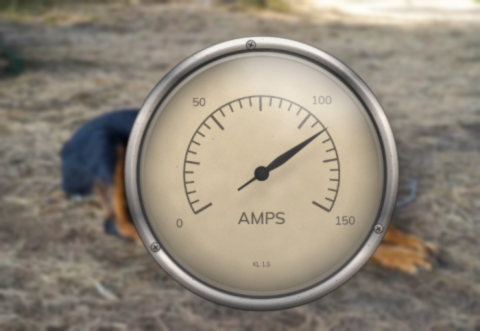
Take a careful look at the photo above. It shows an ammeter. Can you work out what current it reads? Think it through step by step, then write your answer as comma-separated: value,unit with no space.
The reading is 110,A
